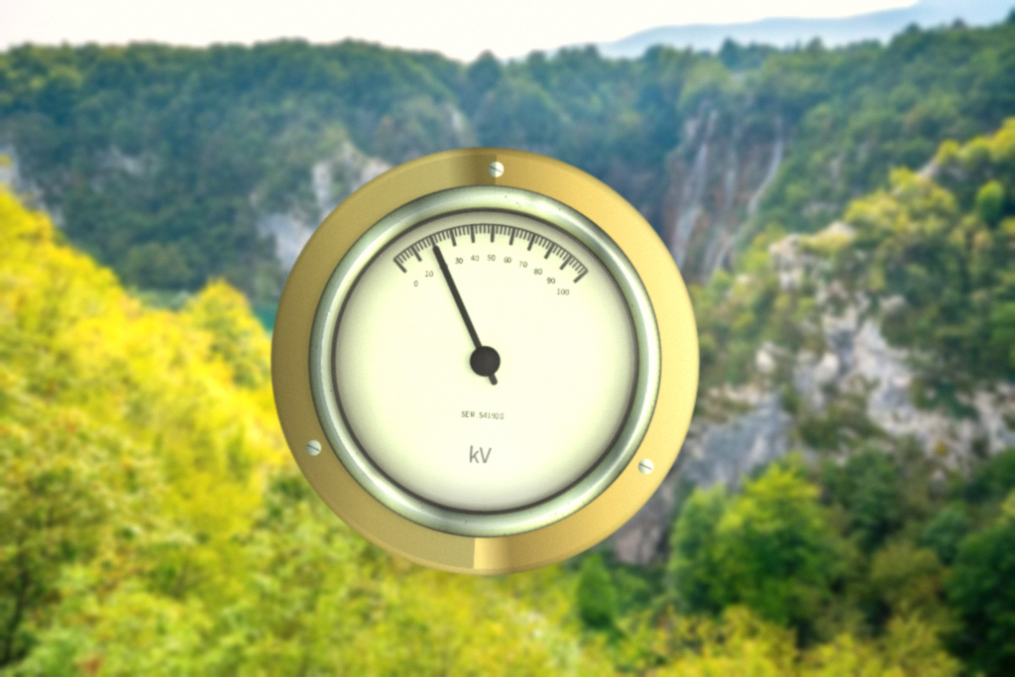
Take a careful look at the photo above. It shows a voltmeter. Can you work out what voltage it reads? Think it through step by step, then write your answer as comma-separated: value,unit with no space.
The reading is 20,kV
